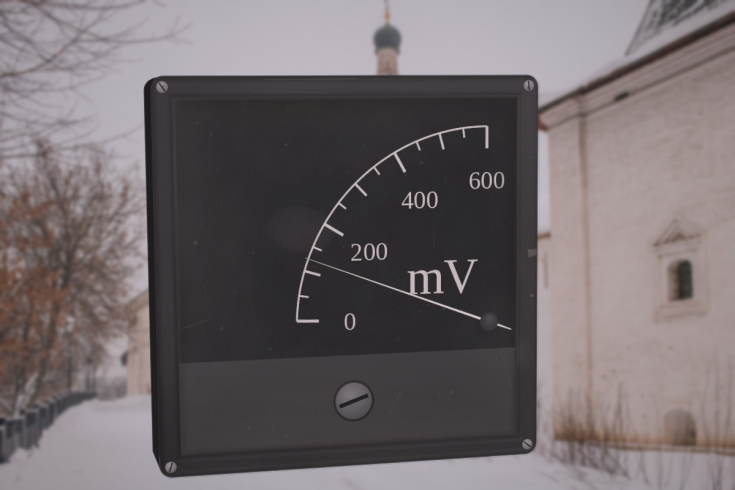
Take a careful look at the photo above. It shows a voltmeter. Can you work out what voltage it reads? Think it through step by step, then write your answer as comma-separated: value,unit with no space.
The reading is 125,mV
